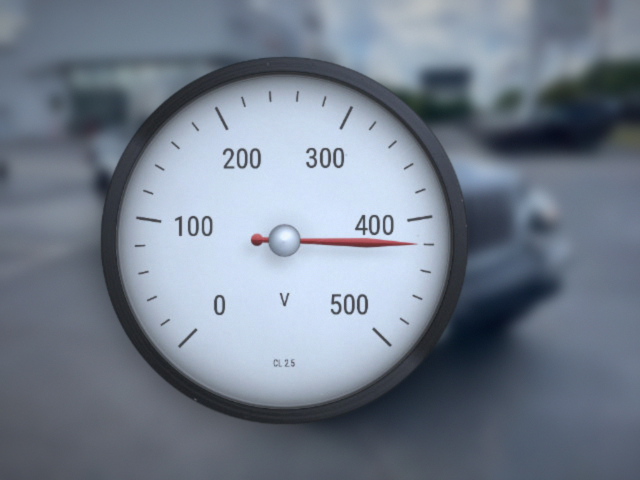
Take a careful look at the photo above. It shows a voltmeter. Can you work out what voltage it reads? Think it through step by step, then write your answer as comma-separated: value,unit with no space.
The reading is 420,V
